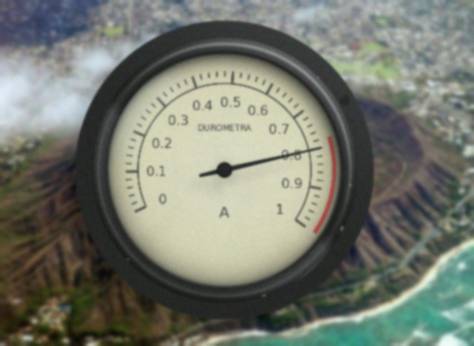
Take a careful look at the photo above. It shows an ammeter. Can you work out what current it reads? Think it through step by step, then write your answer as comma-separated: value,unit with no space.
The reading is 0.8,A
